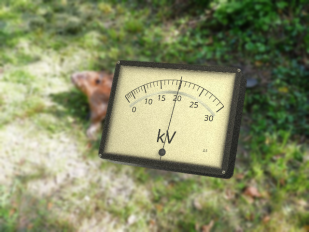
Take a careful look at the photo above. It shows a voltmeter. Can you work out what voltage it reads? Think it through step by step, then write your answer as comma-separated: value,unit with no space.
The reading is 20,kV
